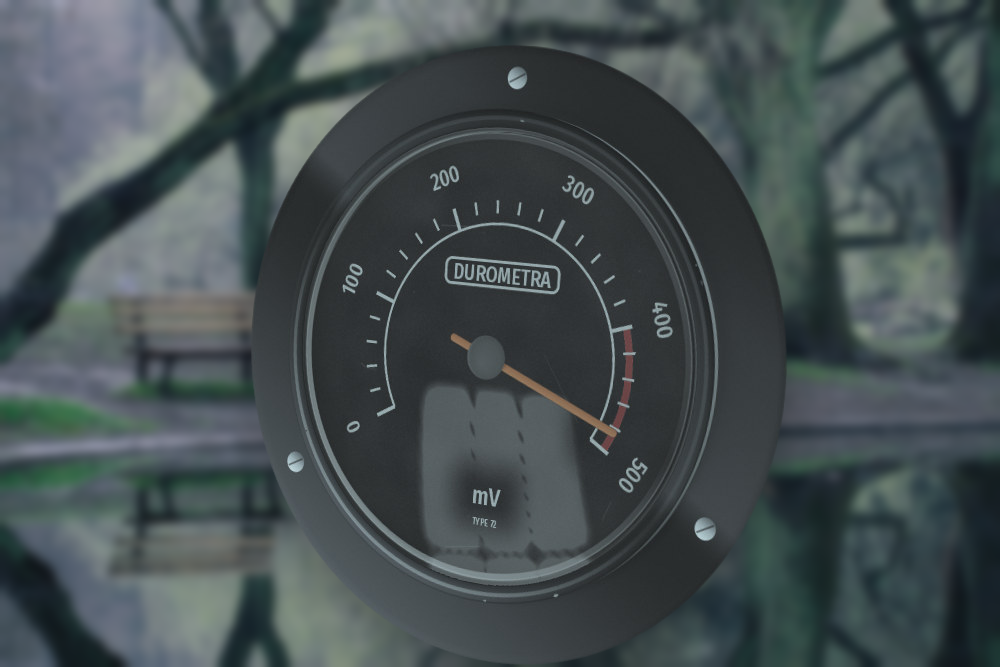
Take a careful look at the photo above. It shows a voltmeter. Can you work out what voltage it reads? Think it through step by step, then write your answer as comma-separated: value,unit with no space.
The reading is 480,mV
